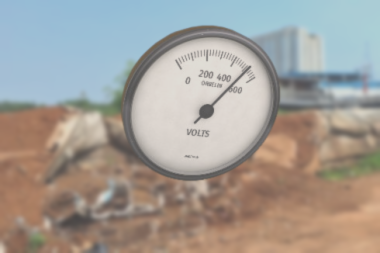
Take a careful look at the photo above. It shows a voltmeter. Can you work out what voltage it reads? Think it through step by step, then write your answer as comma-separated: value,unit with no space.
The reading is 500,V
